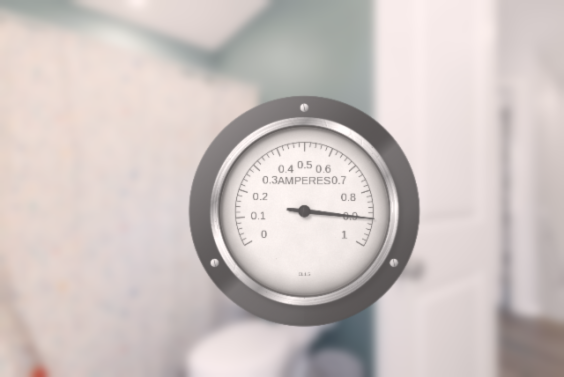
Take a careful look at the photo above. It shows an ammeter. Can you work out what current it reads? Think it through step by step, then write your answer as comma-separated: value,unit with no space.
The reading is 0.9,A
